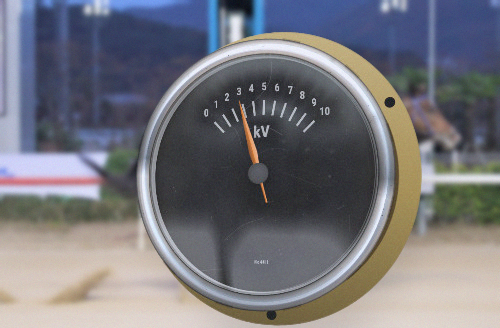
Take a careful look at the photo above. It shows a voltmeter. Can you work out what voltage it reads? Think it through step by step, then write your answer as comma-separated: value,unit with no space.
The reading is 3,kV
